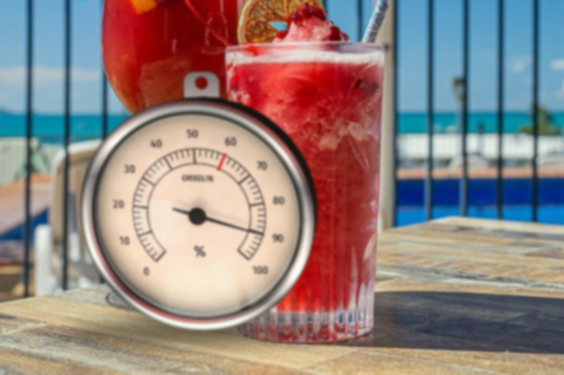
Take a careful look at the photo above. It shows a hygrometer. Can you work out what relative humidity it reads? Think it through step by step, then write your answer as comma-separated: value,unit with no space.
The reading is 90,%
